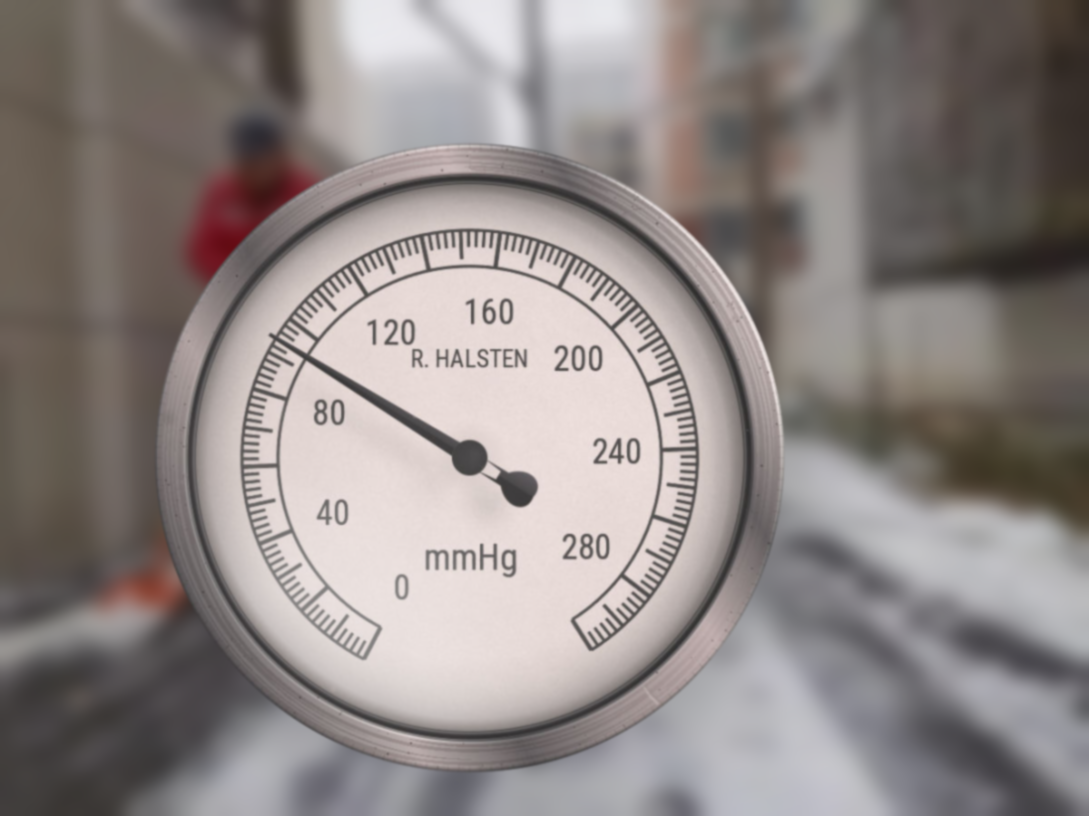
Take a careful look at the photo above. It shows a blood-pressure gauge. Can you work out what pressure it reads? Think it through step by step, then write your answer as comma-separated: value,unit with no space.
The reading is 94,mmHg
